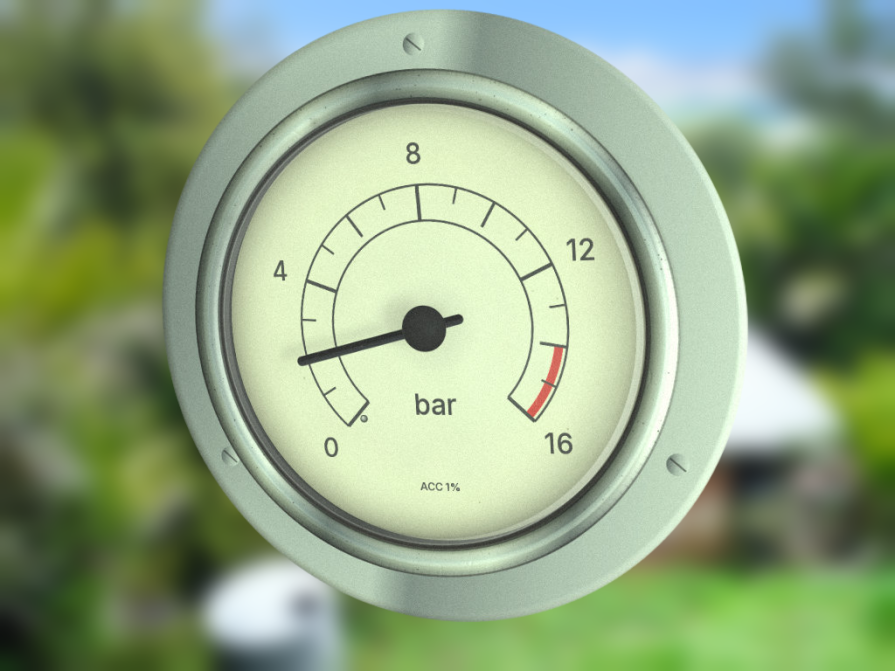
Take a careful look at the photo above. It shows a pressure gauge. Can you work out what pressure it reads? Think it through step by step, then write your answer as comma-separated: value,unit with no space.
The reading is 2,bar
